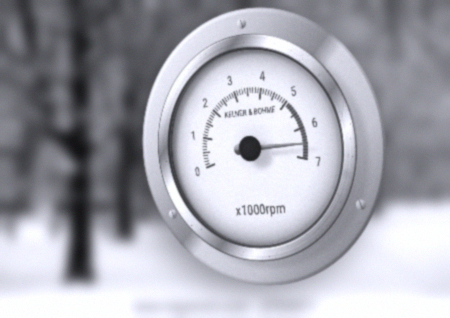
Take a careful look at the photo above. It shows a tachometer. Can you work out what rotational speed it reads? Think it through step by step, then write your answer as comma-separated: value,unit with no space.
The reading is 6500,rpm
